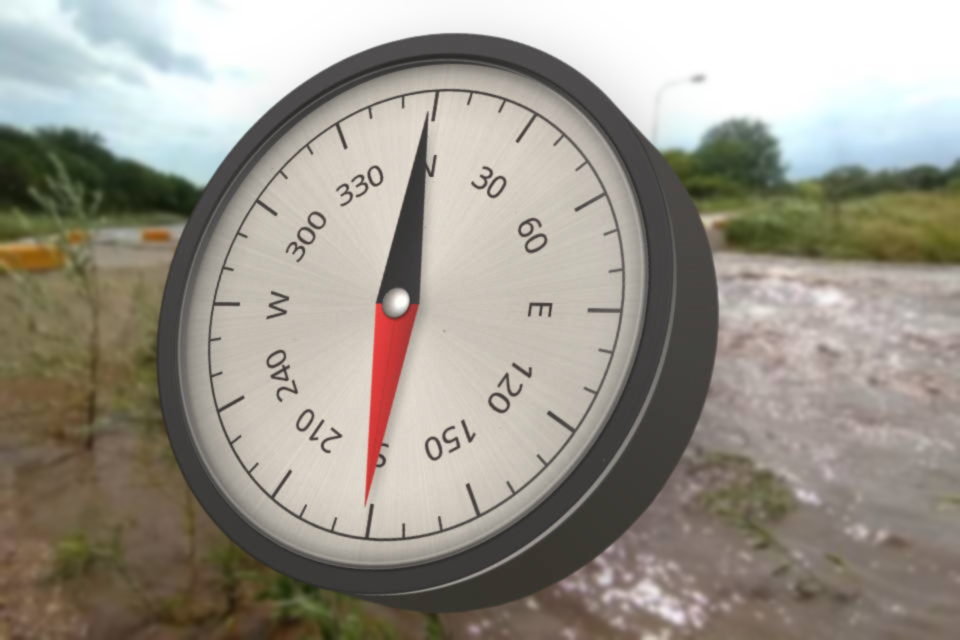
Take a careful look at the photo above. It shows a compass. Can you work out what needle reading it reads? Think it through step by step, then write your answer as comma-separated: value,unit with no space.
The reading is 180,°
